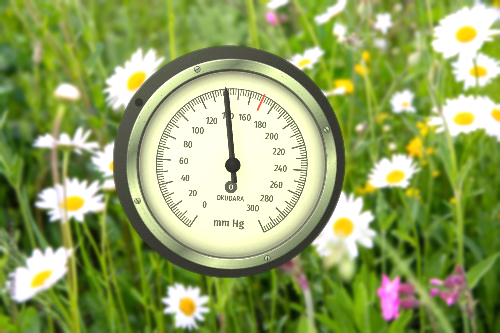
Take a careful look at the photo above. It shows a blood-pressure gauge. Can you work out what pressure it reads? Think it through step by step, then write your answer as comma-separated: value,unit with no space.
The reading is 140,mmHg
